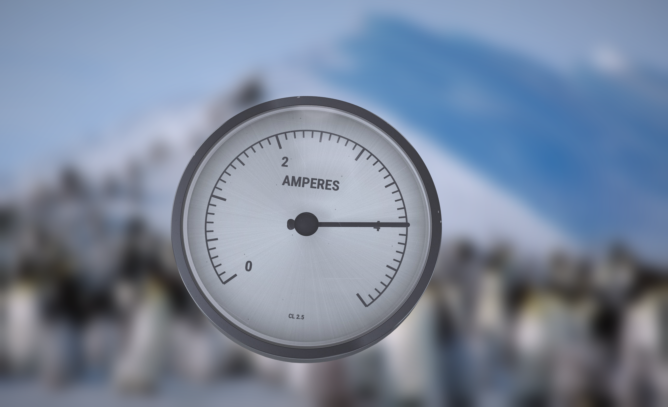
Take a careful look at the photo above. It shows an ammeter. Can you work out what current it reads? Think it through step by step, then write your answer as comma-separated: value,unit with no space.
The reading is 4,A
